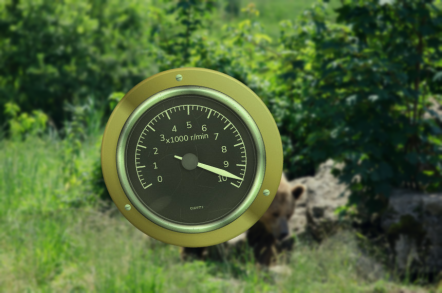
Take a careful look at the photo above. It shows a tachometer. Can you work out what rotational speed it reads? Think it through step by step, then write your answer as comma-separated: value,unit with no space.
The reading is 9600,rpm
